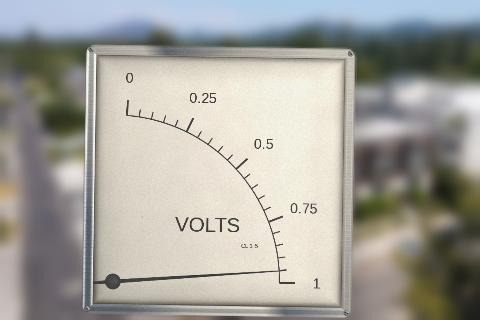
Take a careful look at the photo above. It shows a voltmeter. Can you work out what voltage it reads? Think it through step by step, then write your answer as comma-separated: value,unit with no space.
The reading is 0.95,V
